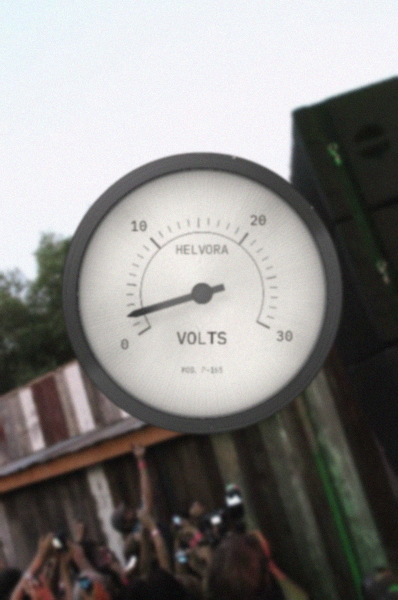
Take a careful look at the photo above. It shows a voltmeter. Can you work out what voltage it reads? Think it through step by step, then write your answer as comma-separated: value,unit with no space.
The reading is 2,V
